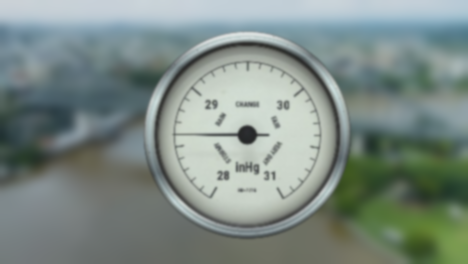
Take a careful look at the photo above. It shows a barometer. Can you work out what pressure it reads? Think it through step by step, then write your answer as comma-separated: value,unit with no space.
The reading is 28.6,inHg
